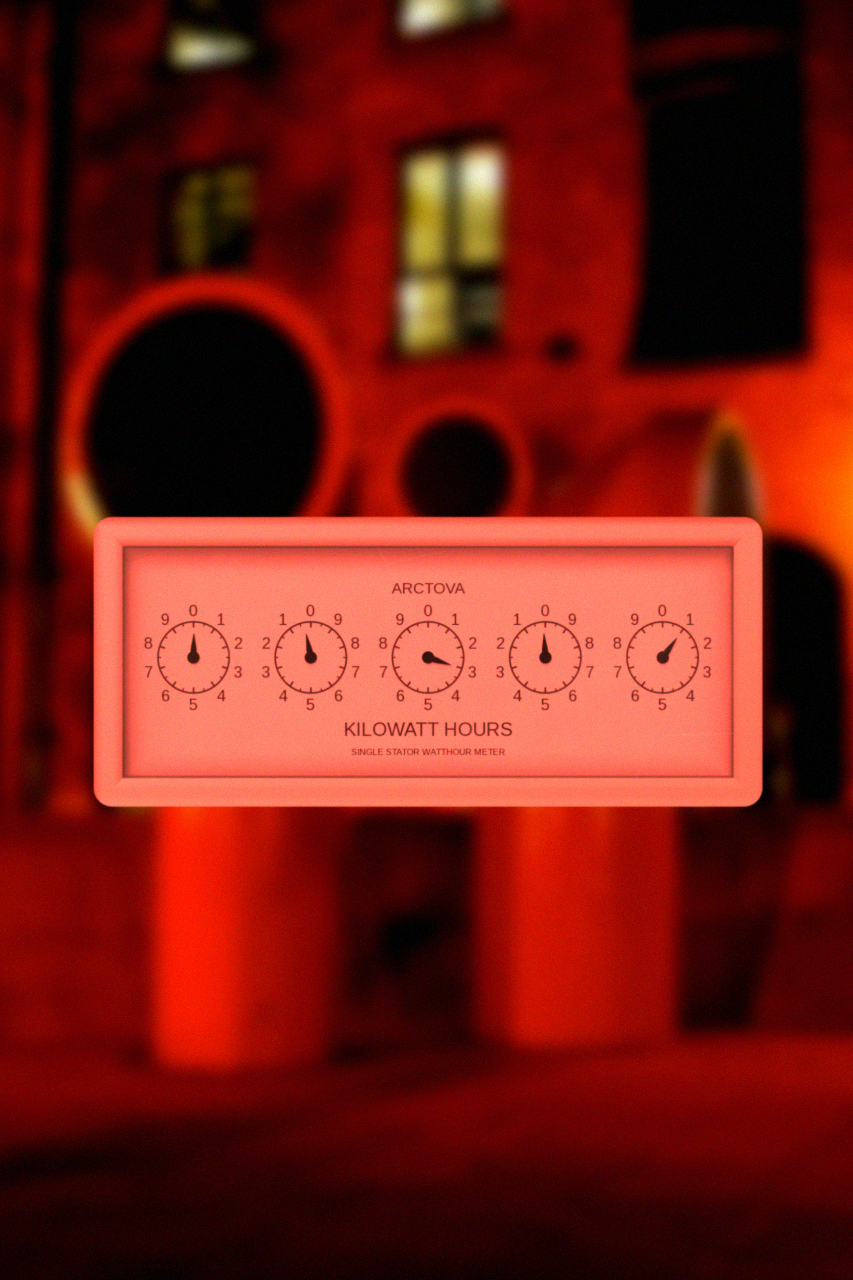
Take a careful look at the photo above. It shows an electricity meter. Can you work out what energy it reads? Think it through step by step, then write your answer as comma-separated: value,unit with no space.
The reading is 301,kWh
